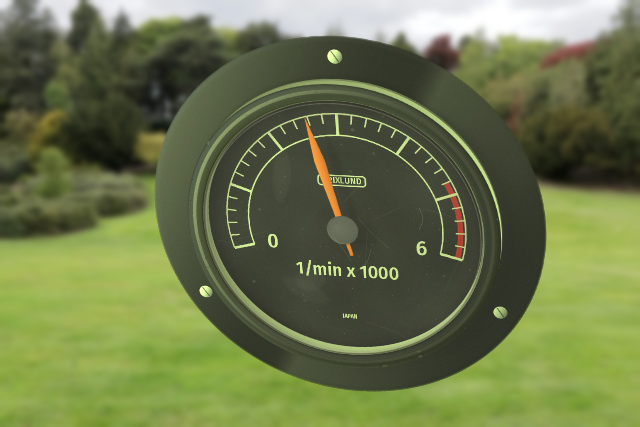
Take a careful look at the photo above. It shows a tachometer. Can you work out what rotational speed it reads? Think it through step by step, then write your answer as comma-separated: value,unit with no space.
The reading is 2600,rpm
